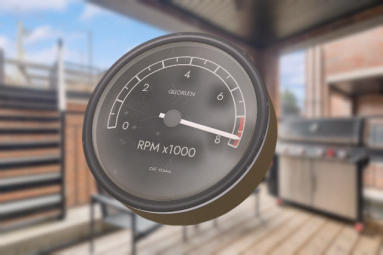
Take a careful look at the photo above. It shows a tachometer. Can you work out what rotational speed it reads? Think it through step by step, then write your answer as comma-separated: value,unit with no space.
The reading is 7750,rpm
